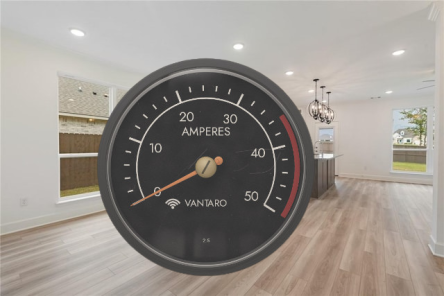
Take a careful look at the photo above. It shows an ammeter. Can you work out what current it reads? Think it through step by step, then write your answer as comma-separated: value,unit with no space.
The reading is 0,A
